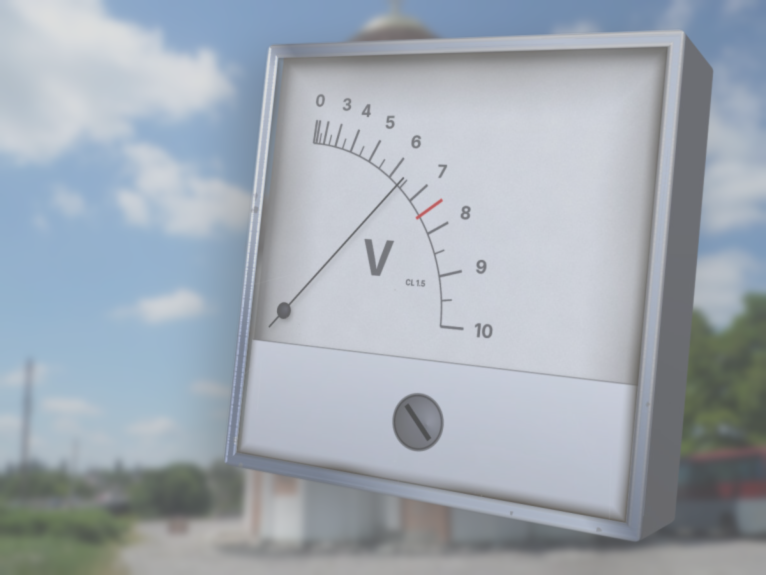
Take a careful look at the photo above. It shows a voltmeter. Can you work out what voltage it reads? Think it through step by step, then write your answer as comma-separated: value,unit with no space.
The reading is 6.5,V
